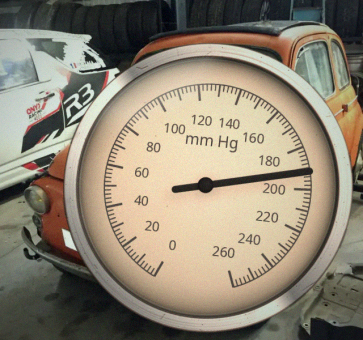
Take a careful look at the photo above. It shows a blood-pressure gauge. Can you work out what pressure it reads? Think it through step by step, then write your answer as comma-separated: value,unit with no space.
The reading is 192,mmHg
